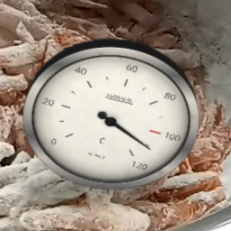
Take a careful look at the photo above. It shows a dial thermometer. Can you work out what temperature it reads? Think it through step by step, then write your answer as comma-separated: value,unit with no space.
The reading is 110,°C
